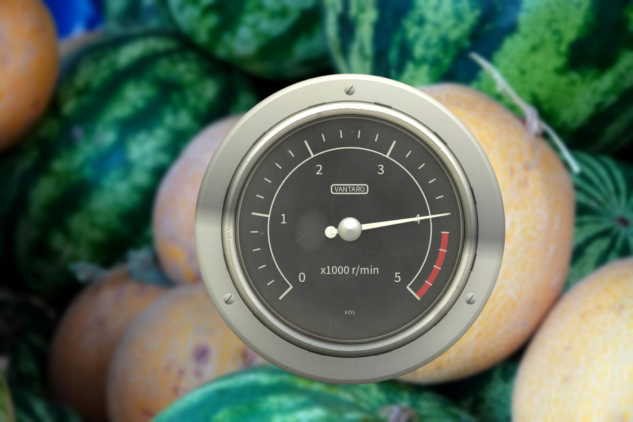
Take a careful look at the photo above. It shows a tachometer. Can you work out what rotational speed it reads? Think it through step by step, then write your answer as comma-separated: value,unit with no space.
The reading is 4000,rpm
